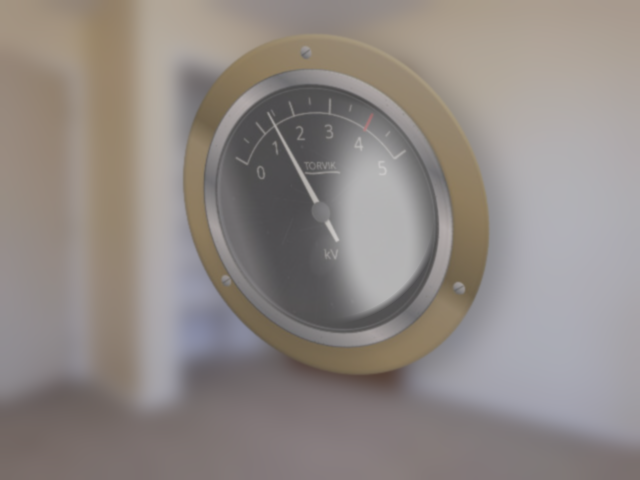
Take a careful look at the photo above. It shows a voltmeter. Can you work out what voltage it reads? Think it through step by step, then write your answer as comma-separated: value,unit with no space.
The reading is 1.5,kV
